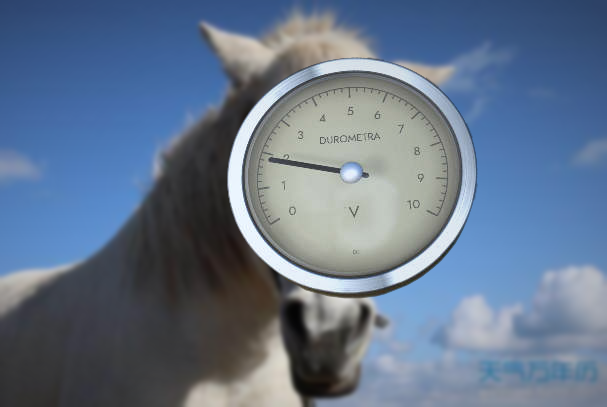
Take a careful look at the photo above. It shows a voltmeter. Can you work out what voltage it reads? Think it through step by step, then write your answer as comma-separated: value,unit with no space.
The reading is 1.8,V
